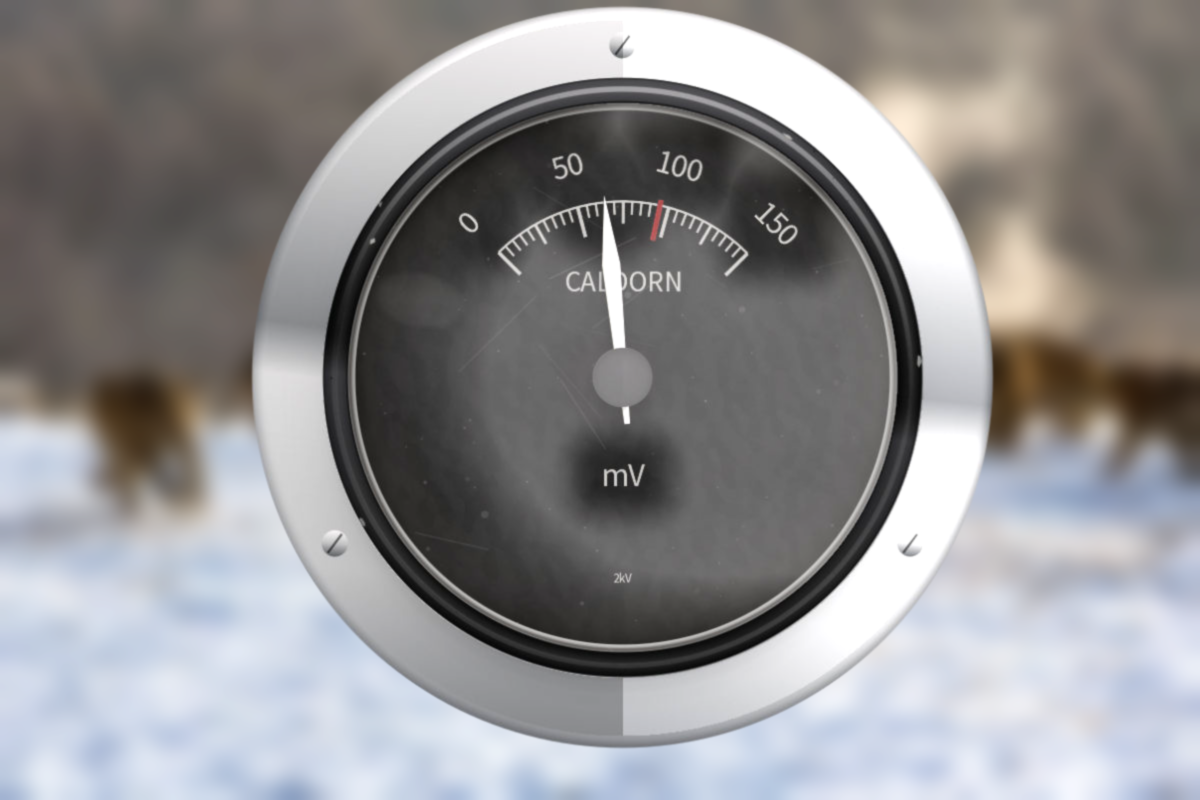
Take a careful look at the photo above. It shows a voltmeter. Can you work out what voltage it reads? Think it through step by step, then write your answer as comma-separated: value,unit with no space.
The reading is 65,mV
